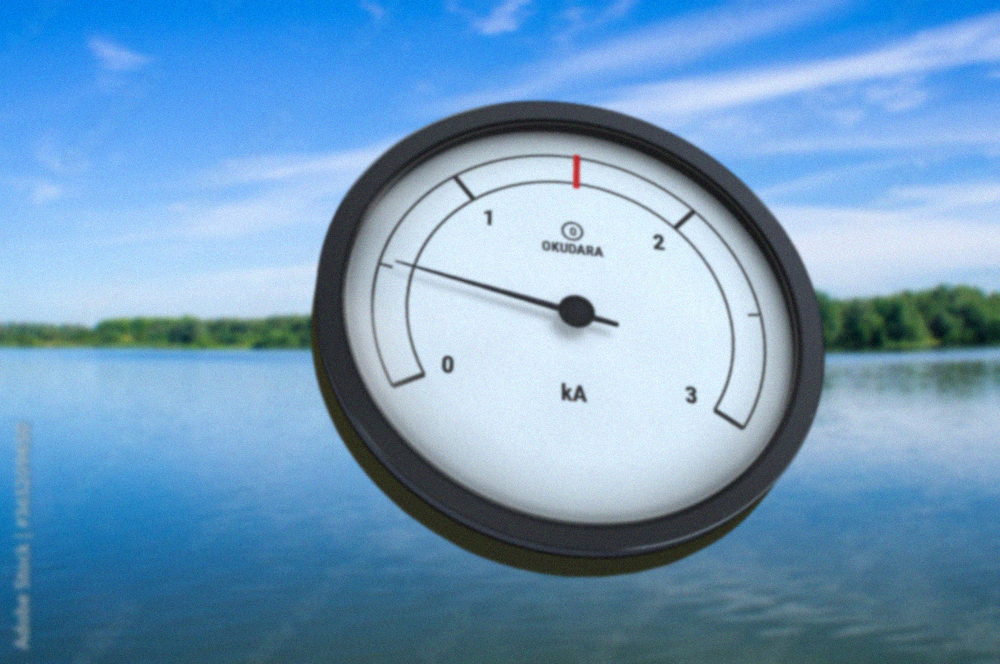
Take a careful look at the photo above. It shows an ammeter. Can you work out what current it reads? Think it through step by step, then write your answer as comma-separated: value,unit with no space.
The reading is 0.5,kA
